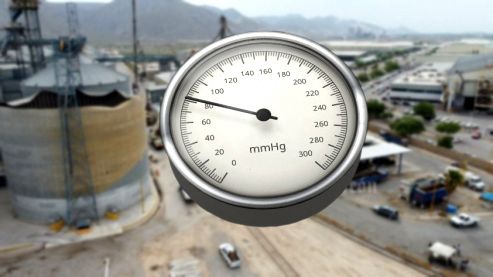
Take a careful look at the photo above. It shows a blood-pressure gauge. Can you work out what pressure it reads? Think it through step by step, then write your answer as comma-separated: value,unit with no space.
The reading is 80,mmHg
